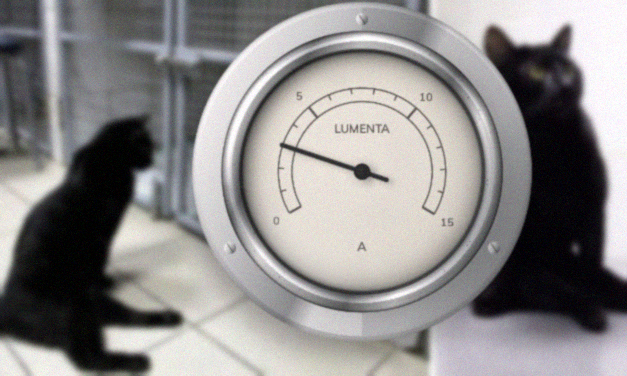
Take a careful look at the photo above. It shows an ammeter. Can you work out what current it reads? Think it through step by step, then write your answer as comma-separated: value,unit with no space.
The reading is 3,A
